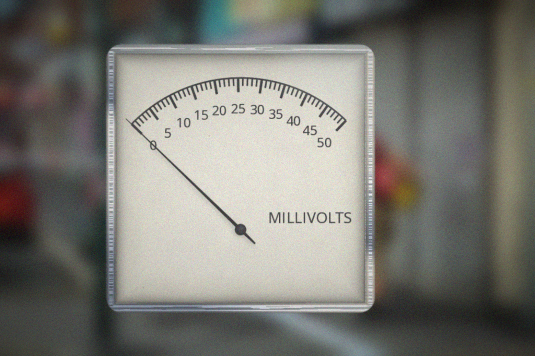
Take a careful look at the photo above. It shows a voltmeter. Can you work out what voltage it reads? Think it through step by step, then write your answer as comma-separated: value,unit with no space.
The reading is 0,mV
